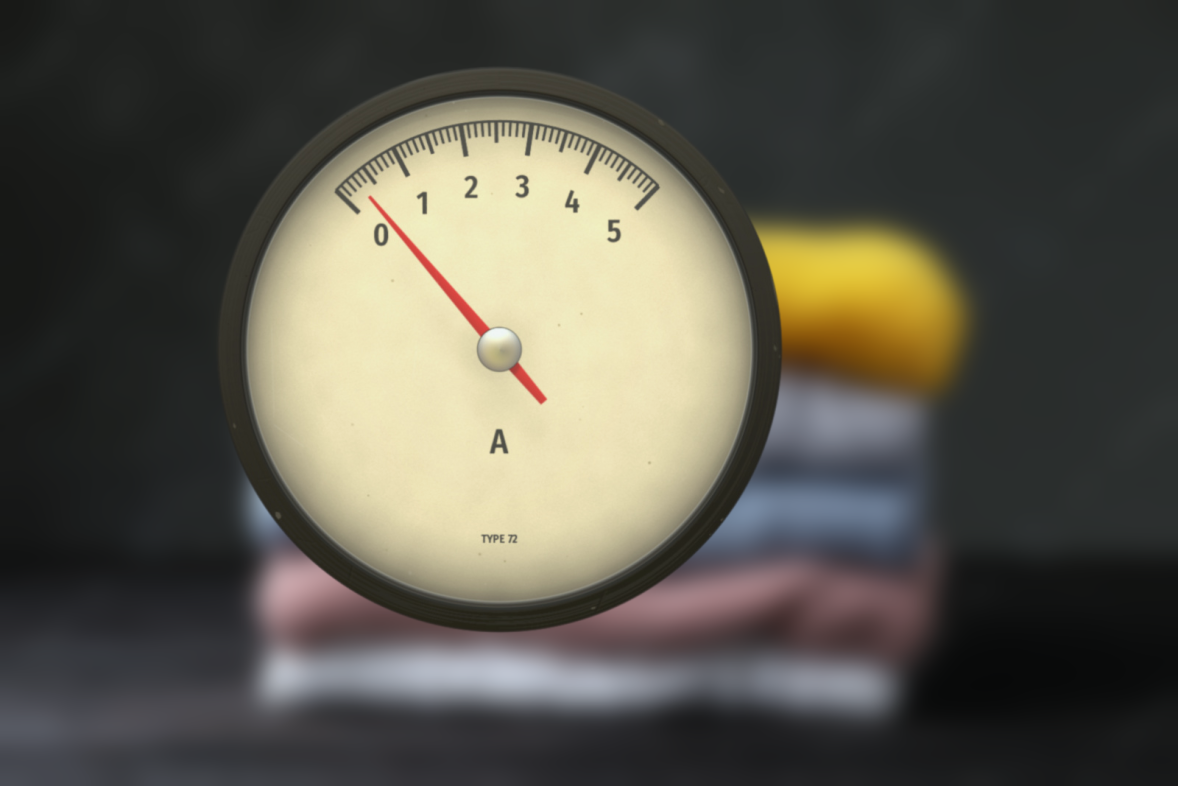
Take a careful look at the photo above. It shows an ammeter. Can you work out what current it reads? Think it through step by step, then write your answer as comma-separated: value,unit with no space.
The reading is 0.3,A
